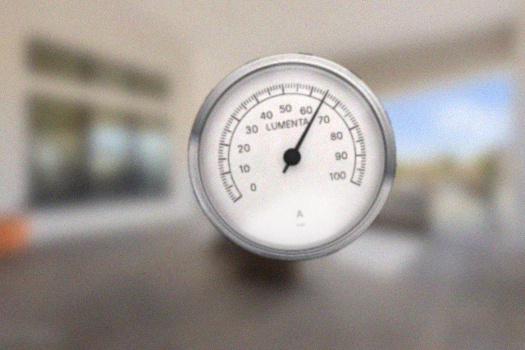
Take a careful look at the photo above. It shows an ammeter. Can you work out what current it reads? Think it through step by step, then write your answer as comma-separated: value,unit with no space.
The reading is 65,A
